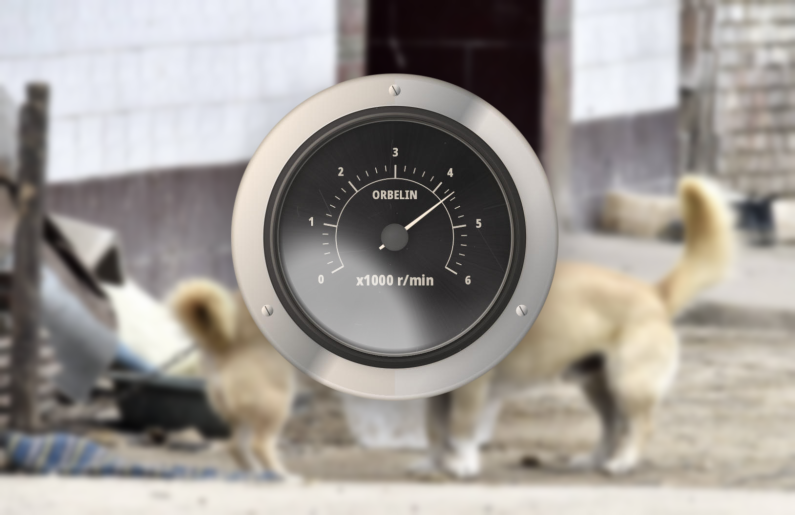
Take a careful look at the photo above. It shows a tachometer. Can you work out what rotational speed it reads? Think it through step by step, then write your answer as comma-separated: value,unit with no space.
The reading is 4300,rpm
